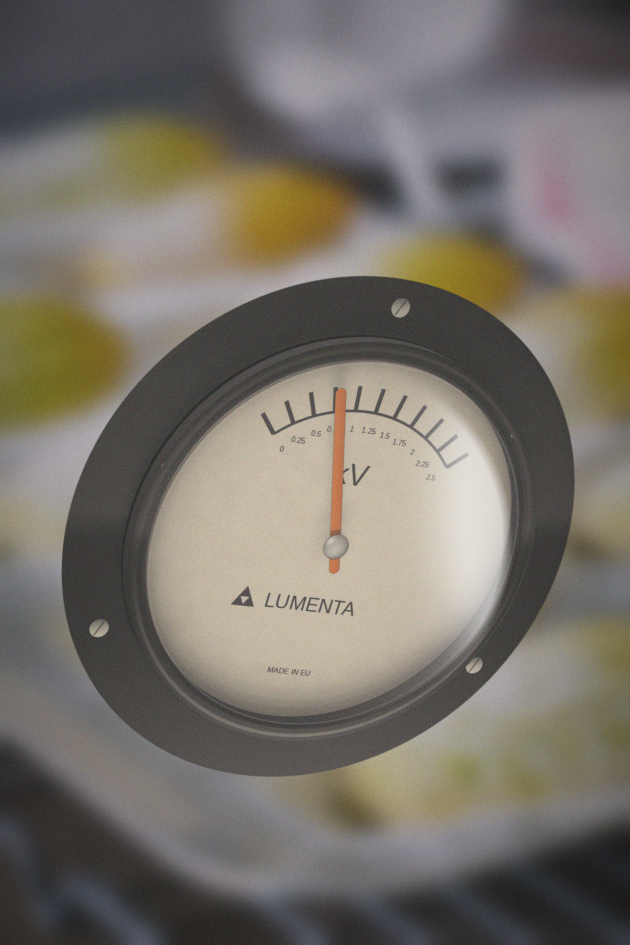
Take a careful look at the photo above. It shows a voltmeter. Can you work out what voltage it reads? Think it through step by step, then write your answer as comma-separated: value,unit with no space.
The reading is 0.75,kV
